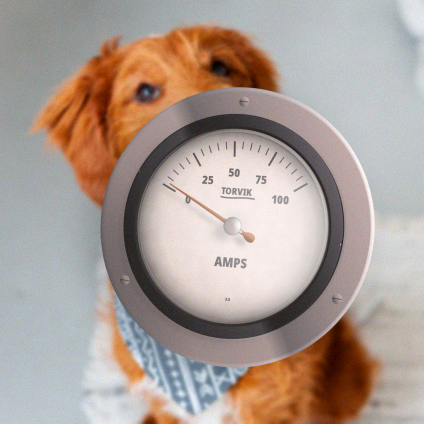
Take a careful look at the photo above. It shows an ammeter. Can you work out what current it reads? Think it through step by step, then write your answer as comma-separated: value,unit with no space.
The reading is 2.5,A
